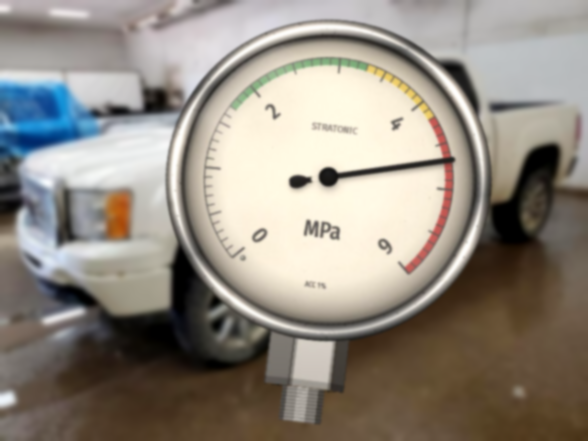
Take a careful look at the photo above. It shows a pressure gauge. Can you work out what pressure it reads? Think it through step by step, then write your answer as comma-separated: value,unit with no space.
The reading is 4.7,MPa
